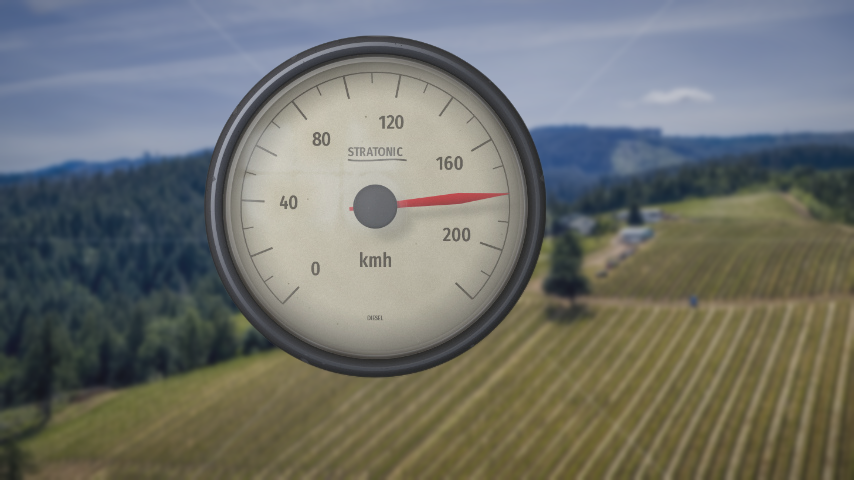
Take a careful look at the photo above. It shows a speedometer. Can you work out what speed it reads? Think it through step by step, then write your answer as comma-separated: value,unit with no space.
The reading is 180,km/h
